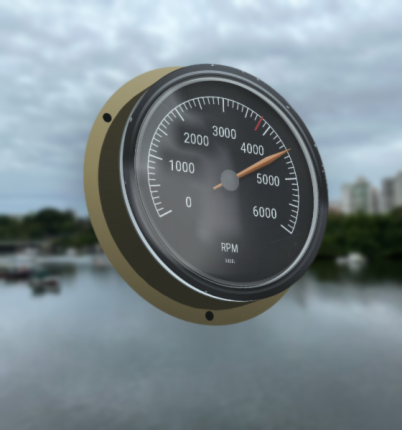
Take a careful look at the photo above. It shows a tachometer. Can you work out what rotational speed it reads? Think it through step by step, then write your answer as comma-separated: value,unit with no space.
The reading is 4500,rpm
